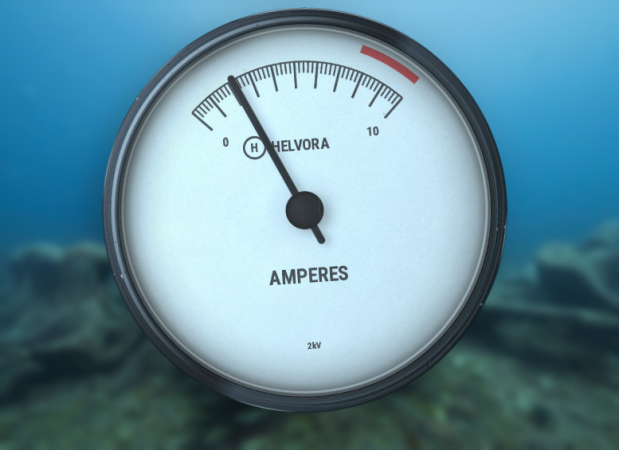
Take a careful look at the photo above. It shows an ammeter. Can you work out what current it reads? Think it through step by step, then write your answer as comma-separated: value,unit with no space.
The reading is 2.2,A
